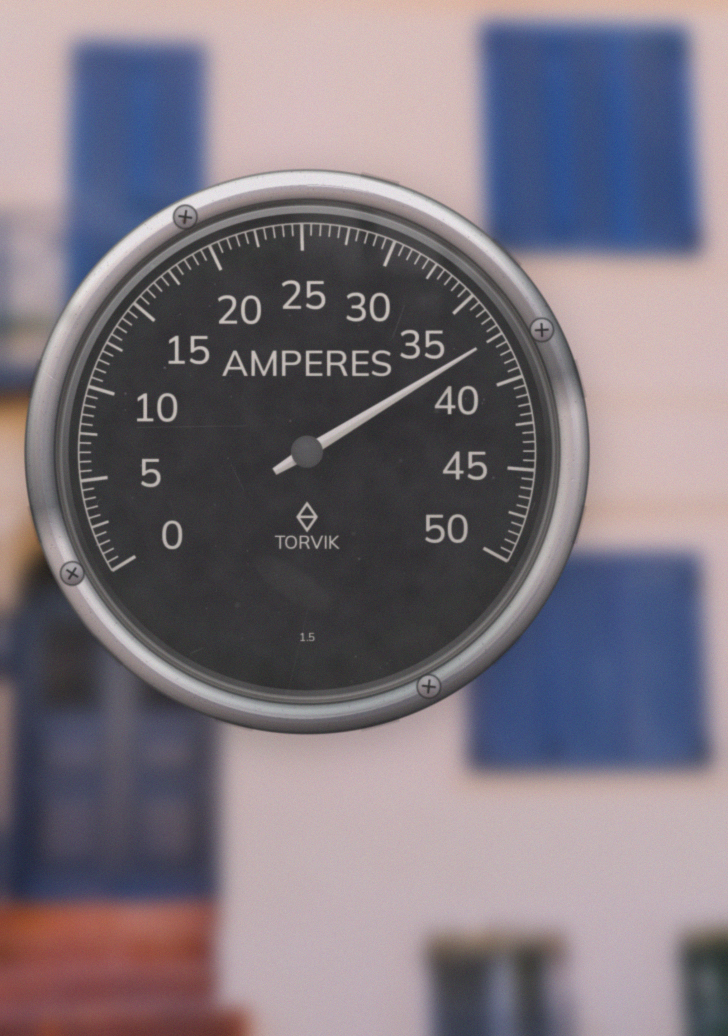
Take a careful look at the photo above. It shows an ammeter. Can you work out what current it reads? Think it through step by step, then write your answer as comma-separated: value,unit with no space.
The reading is 37.5,A
